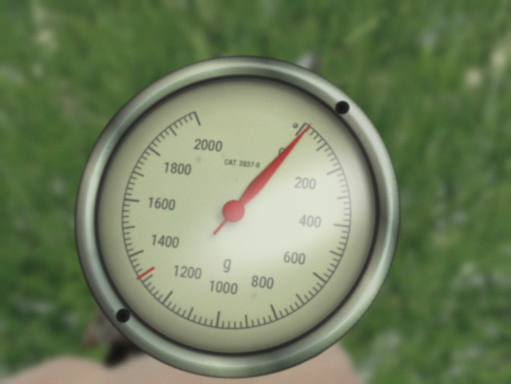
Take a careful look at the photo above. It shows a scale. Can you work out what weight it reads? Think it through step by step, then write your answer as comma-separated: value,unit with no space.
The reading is 20,g
